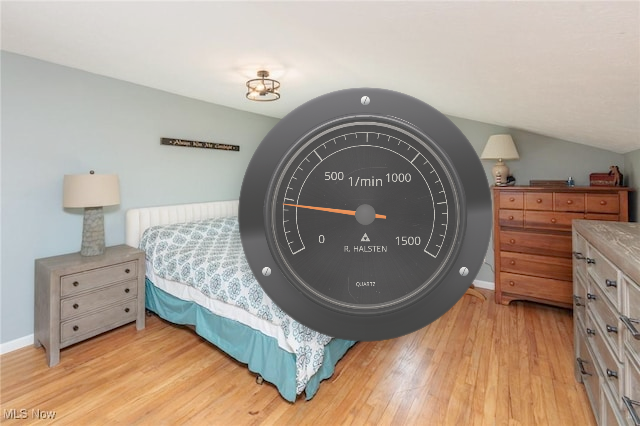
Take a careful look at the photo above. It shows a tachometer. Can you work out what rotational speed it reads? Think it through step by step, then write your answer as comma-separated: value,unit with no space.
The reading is 225,rpm
